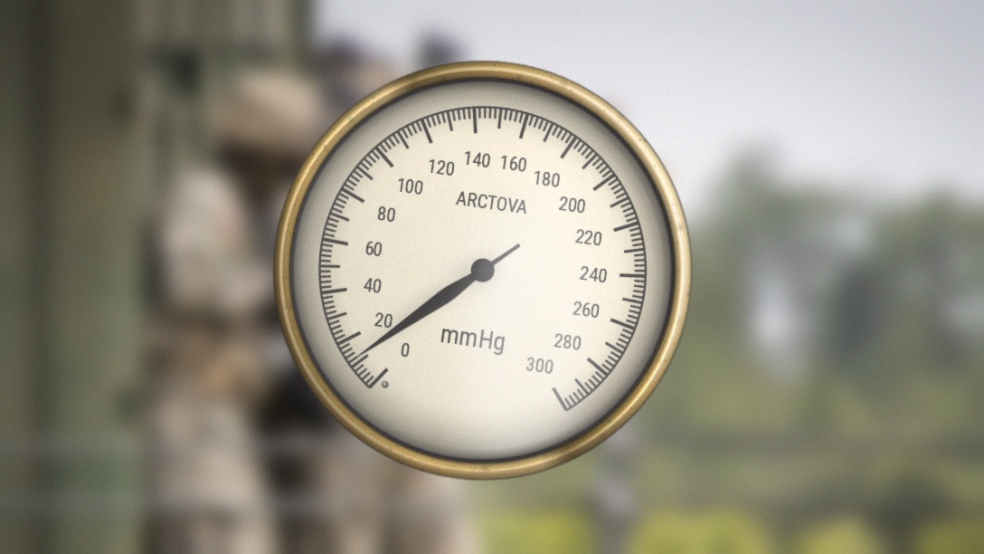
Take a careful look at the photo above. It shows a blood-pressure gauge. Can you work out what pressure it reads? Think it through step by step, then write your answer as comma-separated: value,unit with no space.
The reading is 12,mmHg
